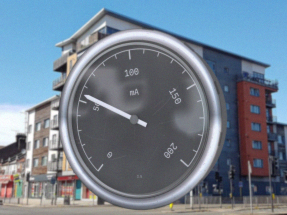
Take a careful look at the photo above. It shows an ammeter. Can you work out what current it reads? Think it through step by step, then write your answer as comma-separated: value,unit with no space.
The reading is 55,mA
